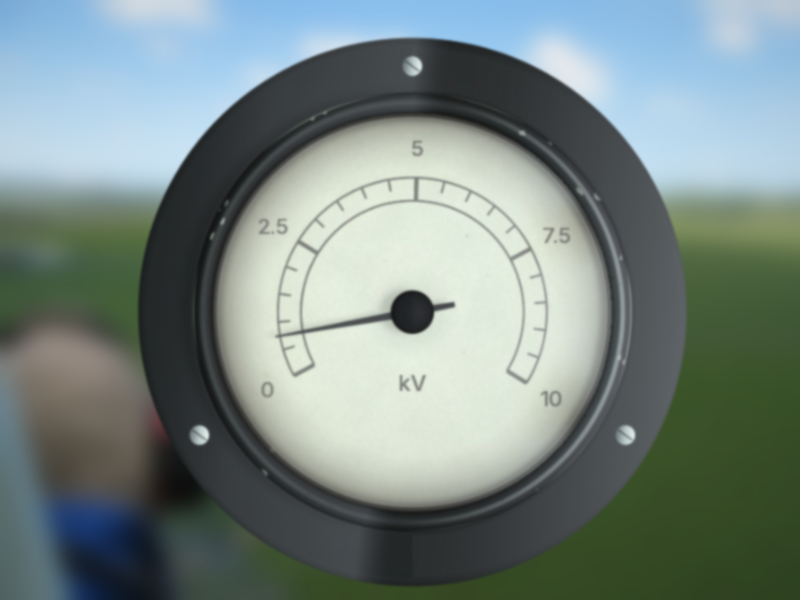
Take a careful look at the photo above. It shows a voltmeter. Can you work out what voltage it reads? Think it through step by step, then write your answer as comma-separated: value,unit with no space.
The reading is 0.75,kV
